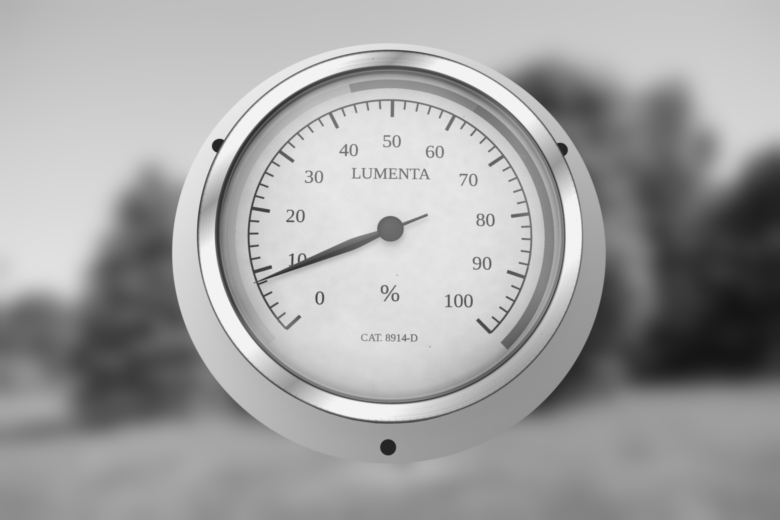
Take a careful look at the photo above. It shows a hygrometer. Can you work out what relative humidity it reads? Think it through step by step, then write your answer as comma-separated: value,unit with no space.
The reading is 8,%
